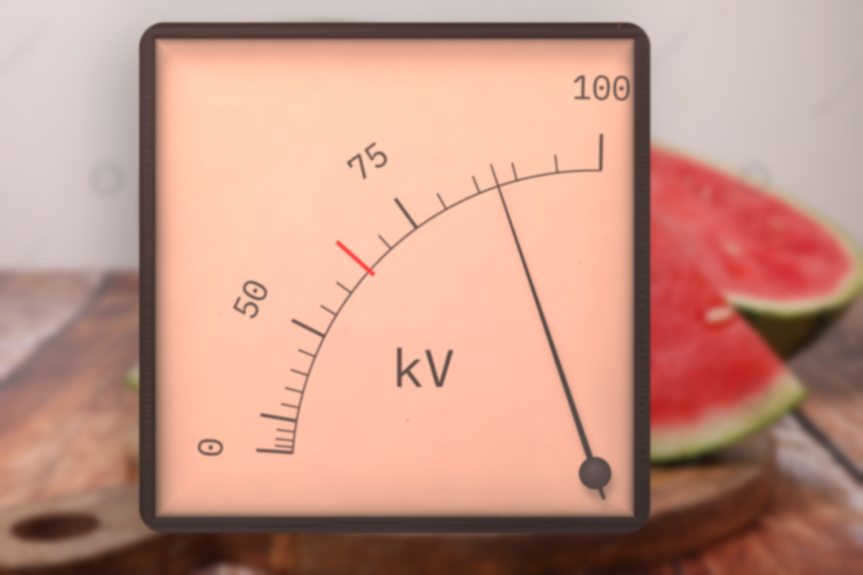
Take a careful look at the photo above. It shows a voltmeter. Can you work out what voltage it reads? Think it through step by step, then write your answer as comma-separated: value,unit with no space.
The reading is 87.5,kV
